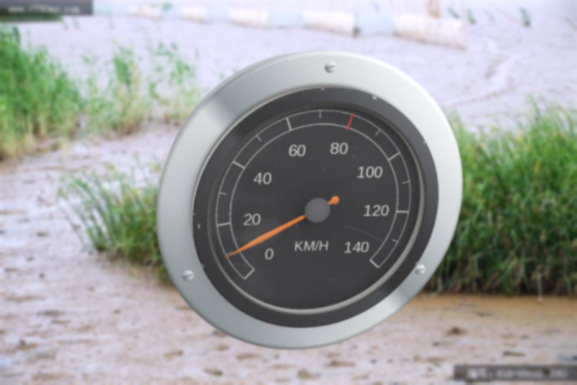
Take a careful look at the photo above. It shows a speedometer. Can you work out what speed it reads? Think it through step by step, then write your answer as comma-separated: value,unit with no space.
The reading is 10,km/h
